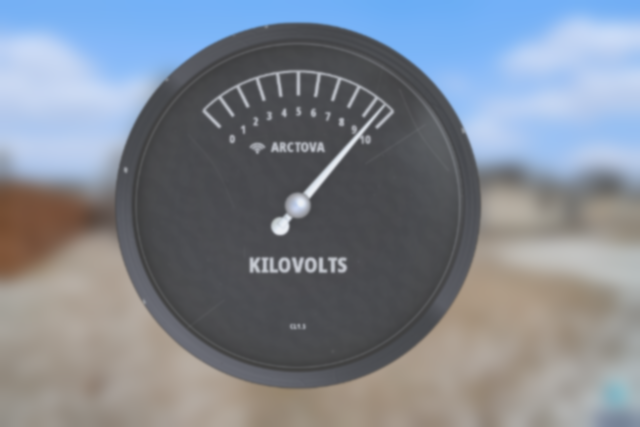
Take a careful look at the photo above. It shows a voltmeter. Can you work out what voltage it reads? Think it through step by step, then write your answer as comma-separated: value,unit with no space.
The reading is 9.5,kV
